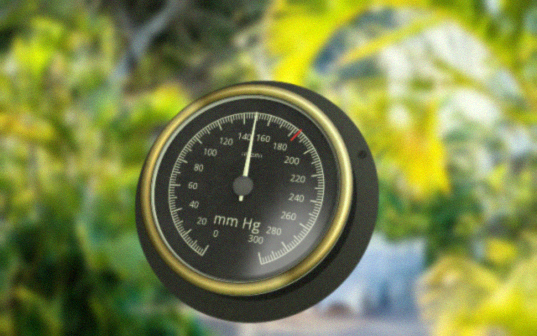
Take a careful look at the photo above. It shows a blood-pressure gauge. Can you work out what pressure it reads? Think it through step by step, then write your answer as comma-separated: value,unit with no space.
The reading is 150,mmHg
